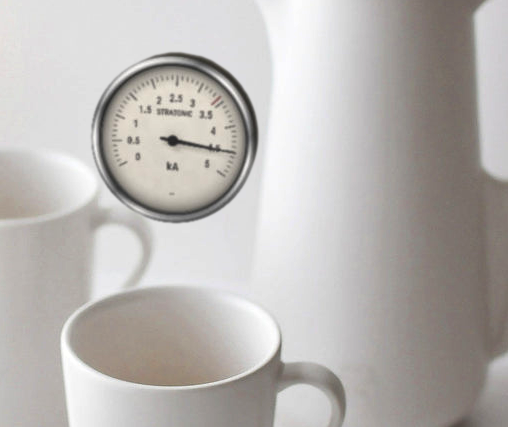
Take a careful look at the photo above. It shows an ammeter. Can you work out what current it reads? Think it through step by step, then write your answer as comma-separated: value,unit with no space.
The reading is 4.5,kA
